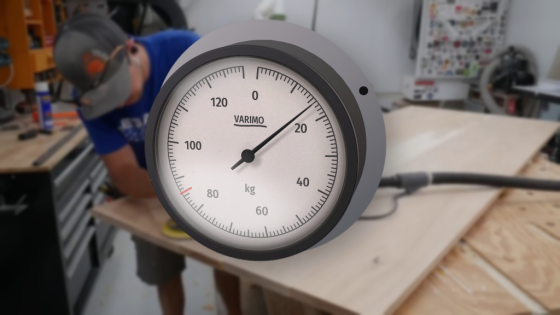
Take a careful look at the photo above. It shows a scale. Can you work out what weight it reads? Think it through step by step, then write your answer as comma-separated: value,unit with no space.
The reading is 16,kg
